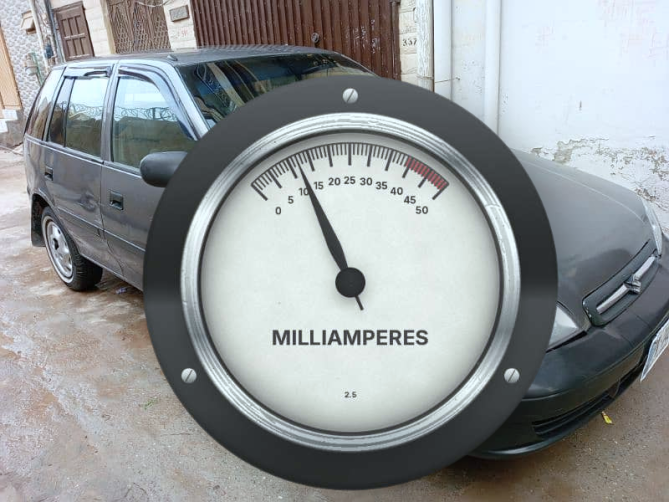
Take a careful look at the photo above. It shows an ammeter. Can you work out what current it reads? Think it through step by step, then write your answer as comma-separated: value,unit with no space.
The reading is 12,mA
